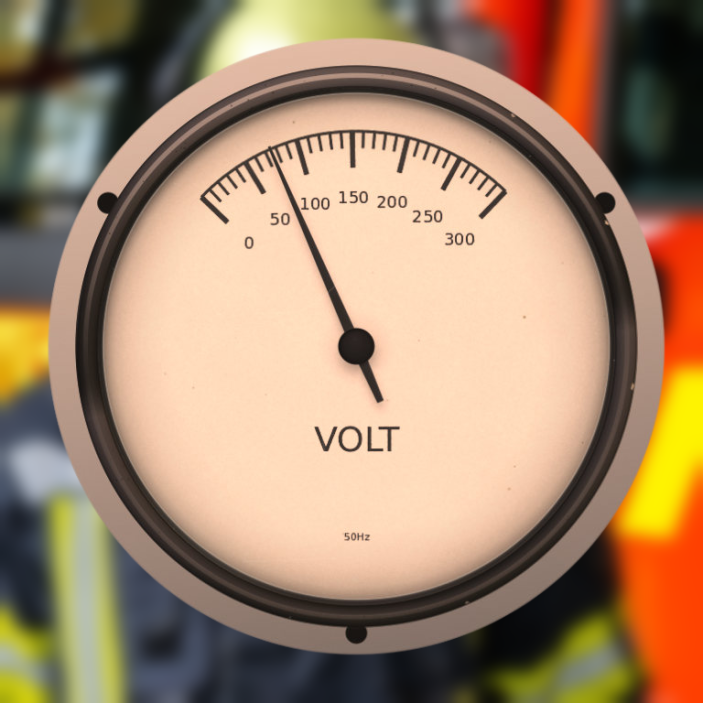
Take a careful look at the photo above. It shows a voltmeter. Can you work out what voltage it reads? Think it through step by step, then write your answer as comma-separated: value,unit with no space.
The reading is 75,V
